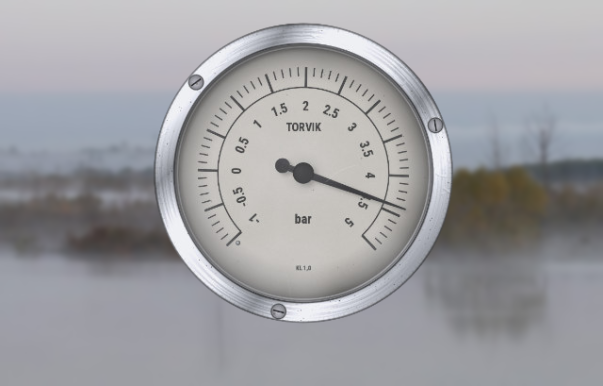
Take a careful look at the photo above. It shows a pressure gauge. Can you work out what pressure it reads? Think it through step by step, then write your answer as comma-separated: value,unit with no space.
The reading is 4.4,bar
